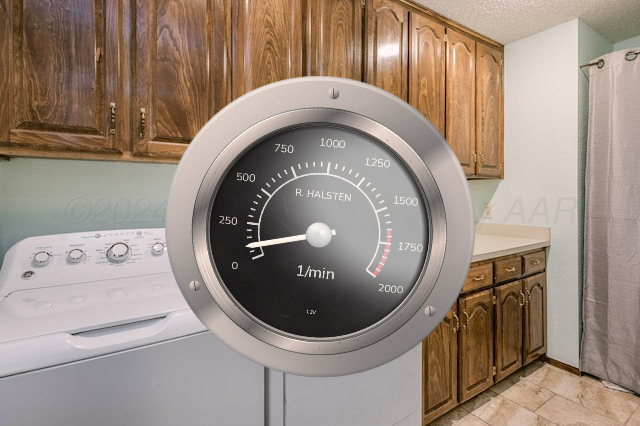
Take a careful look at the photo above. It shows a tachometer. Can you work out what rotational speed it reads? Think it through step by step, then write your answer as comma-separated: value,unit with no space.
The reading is 100,rpm
